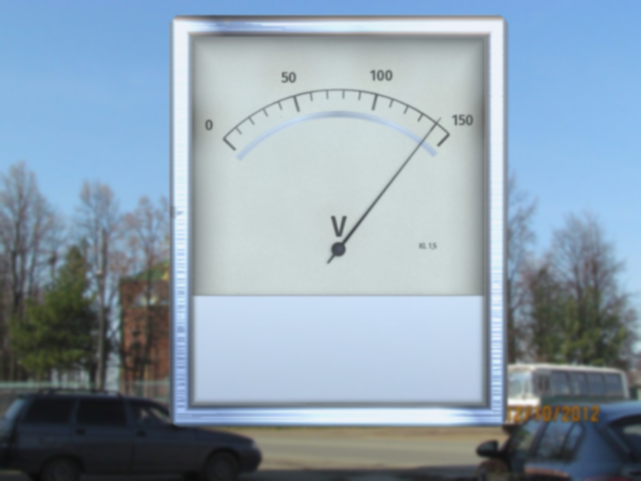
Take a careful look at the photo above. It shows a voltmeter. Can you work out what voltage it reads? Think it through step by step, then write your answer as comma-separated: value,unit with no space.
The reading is 140,V
